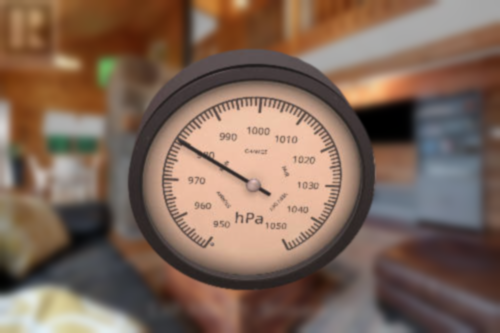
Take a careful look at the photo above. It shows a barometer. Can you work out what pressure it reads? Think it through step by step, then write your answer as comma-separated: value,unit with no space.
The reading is 980,hPa
